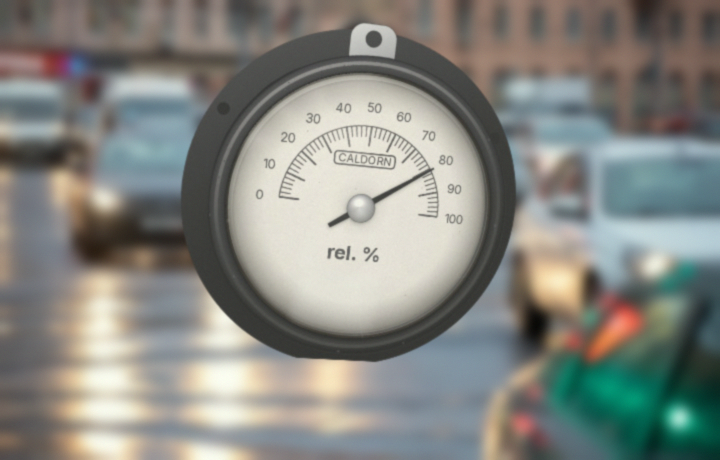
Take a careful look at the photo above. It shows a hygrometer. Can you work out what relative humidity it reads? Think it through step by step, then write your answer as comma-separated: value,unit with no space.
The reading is 80,%
